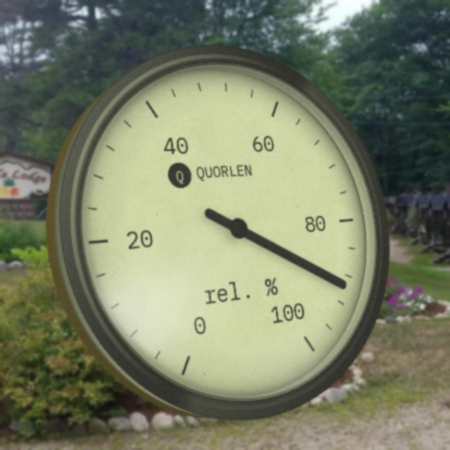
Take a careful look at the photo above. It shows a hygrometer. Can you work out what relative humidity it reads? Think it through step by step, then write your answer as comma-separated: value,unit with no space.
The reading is 90,%
